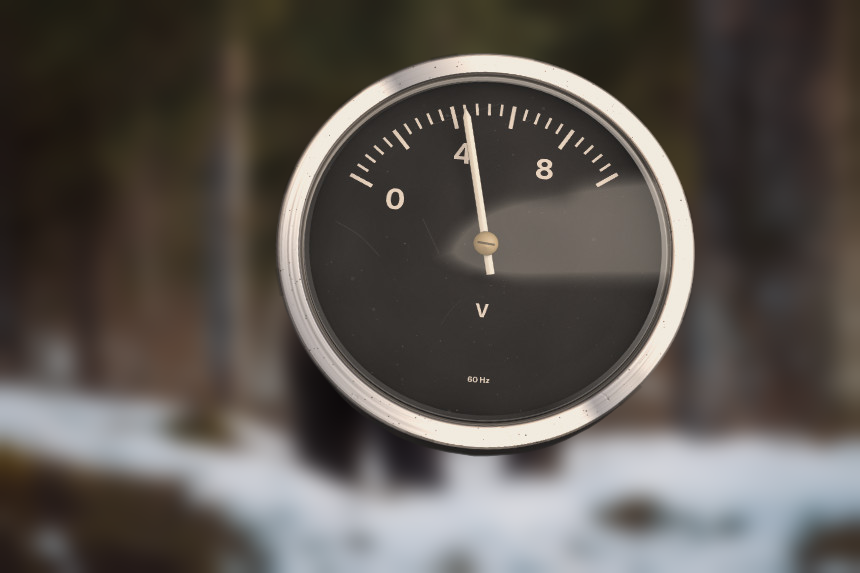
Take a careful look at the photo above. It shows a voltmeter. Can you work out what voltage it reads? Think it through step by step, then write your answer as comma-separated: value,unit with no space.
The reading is 4.4,V
